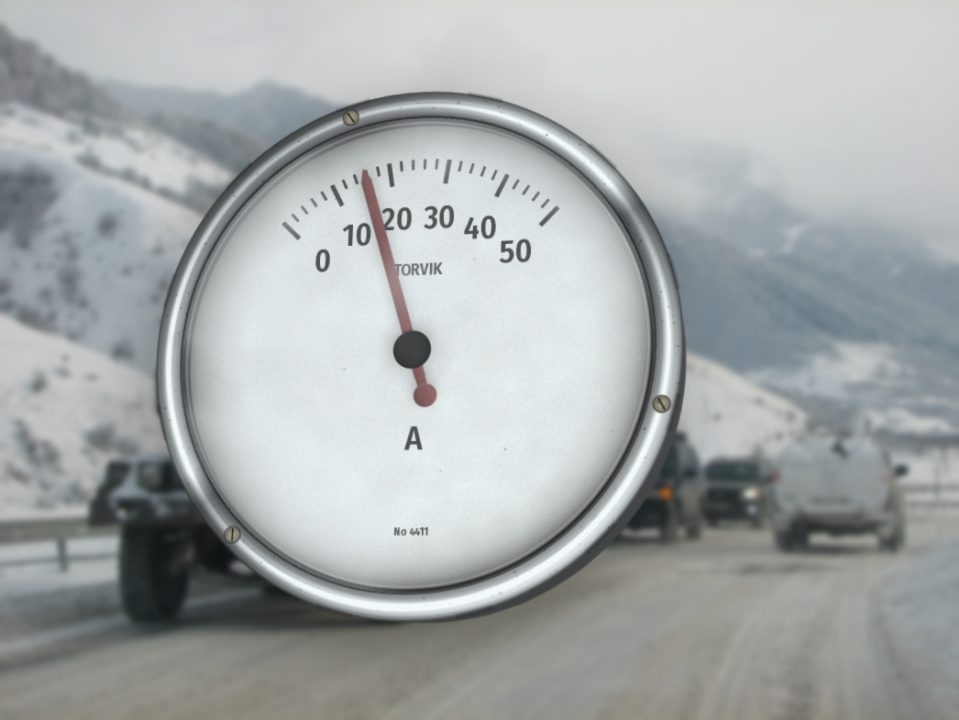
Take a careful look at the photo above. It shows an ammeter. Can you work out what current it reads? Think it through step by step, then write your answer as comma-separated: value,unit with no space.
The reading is 16,A
